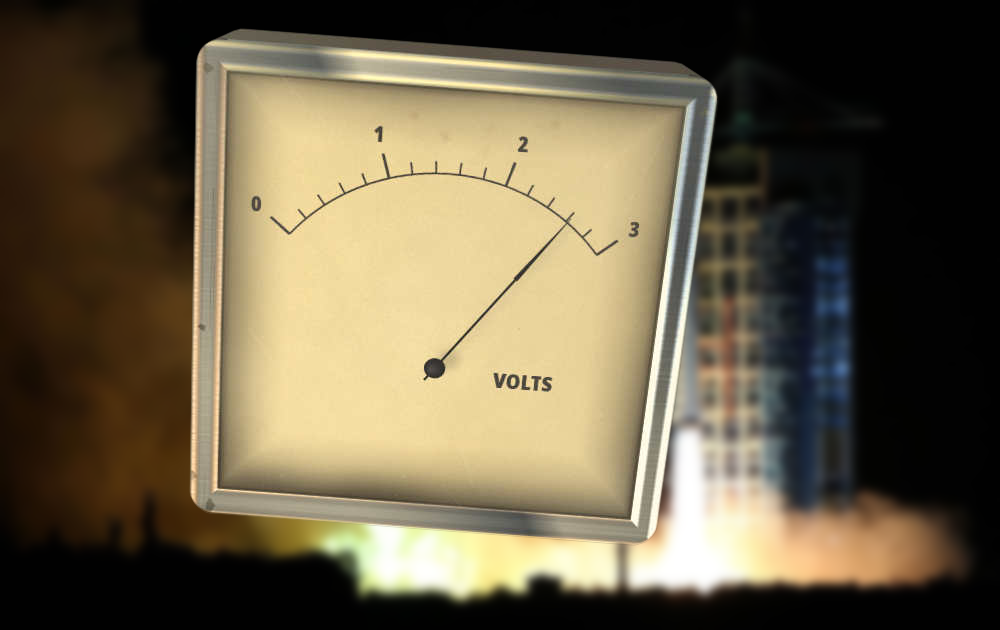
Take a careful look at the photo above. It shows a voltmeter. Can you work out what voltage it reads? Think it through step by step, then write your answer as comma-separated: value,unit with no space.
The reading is 2.6,V
